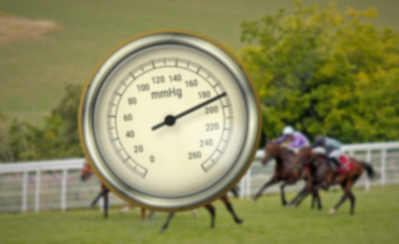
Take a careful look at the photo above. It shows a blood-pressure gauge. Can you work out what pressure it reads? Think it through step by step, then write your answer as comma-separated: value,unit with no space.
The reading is 190,mmHg
